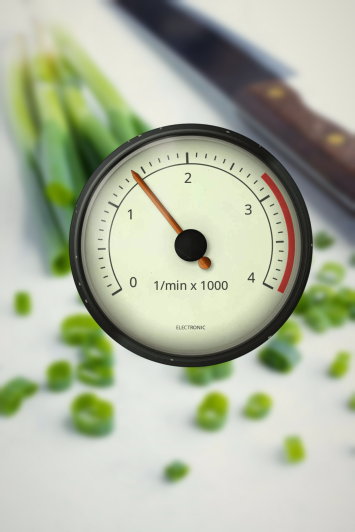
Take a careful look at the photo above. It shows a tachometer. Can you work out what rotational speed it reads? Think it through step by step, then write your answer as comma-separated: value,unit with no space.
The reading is 1400,rpm
